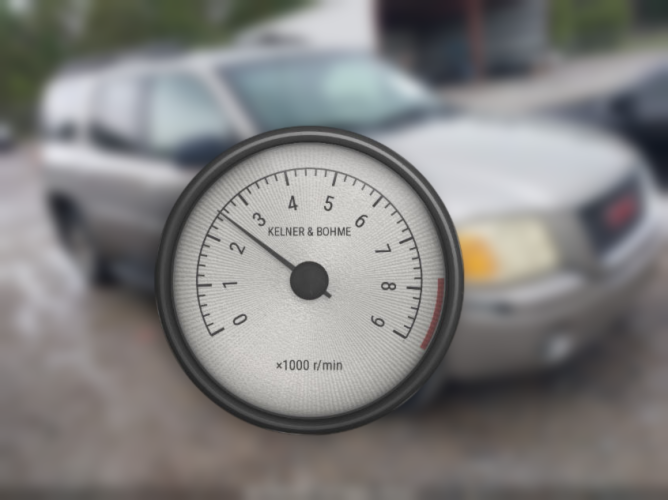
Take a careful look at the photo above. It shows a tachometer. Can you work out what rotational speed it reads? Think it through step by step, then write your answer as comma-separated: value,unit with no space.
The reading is 2500,rpm
